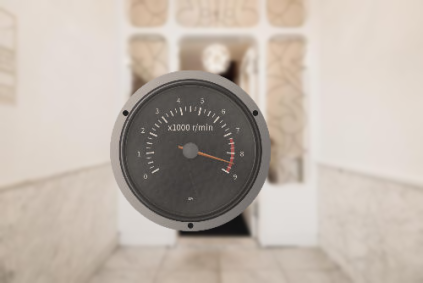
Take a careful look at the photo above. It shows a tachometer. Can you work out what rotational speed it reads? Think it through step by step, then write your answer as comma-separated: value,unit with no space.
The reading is 8500,rpm
